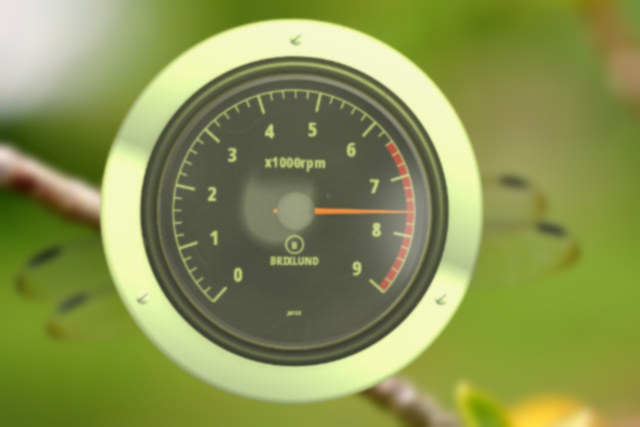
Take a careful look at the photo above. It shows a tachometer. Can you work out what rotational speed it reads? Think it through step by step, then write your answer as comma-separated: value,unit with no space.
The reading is 7600,rpm
